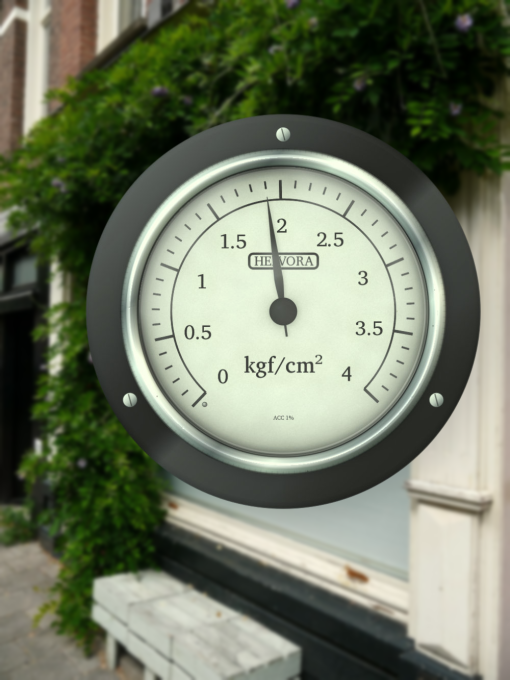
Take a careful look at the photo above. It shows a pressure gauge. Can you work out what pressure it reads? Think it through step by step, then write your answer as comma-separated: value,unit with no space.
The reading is 1.9,kg/cm²
